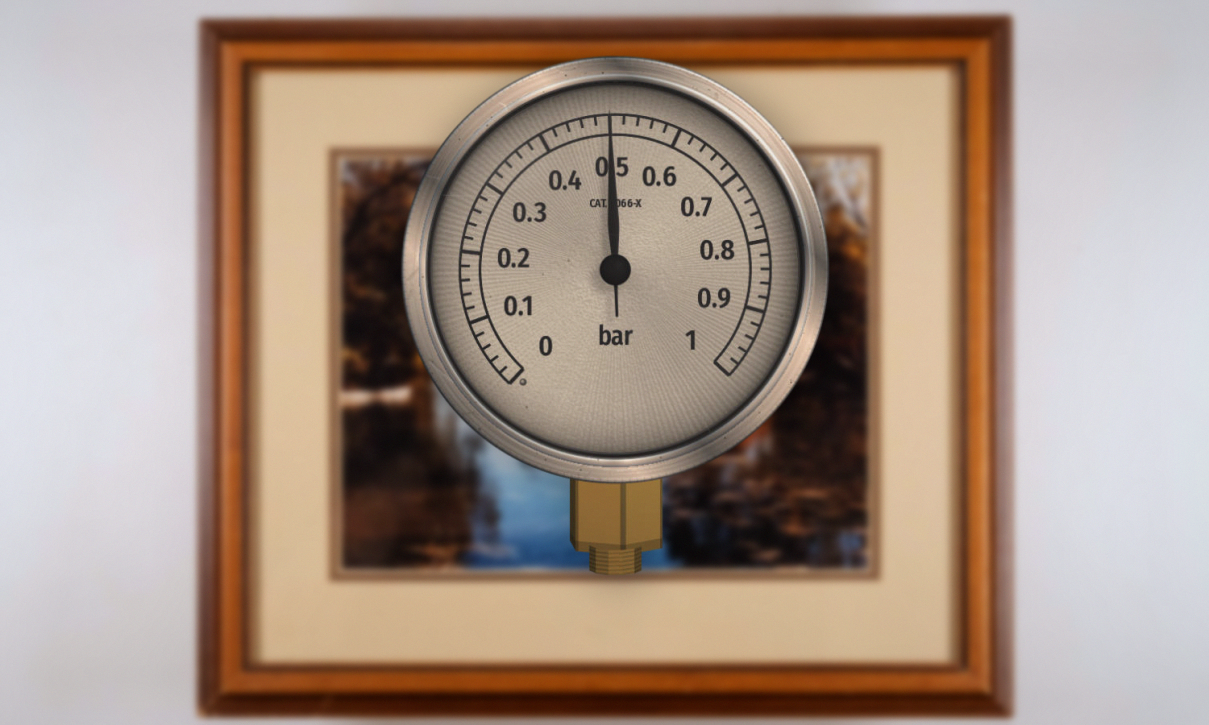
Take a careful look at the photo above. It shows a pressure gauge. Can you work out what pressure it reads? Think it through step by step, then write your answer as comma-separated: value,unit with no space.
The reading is 0.5,bar
